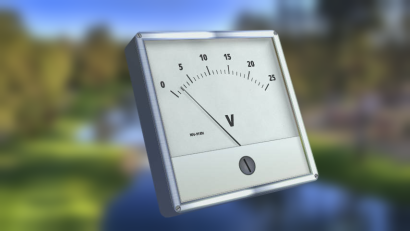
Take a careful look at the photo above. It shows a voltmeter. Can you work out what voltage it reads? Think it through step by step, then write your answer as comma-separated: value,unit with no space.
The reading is 2,V
